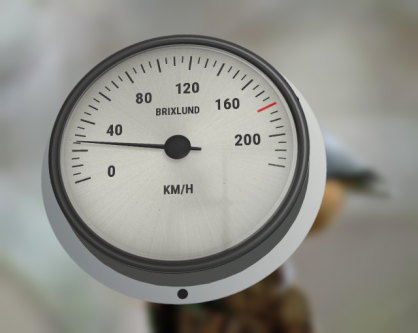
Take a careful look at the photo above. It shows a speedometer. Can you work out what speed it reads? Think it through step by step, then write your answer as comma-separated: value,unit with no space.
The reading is 25,km/h
